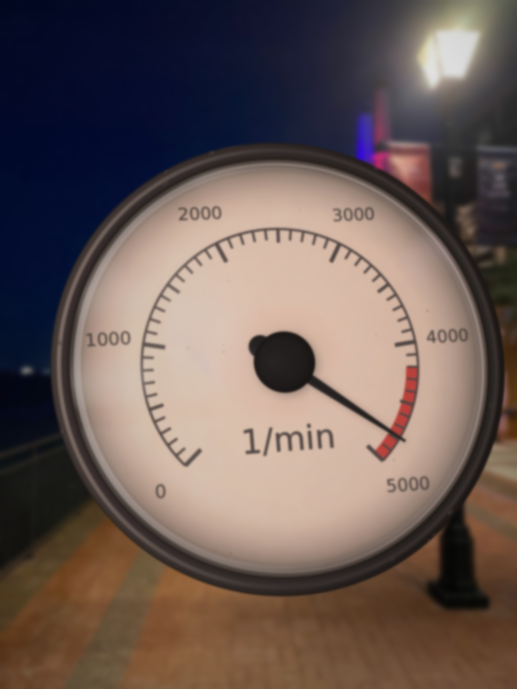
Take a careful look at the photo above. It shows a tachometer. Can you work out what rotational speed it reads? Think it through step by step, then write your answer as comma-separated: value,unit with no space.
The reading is 4800,rpm
